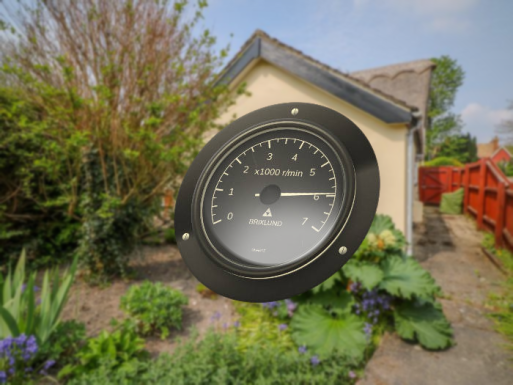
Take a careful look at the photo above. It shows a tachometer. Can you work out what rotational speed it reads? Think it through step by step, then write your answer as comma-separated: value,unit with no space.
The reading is 6000,rpm
